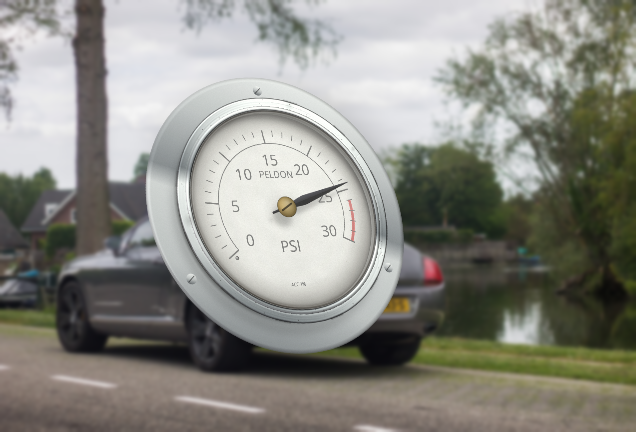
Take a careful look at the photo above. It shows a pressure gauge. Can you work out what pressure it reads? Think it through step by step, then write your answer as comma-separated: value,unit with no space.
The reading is 24.5,psi
